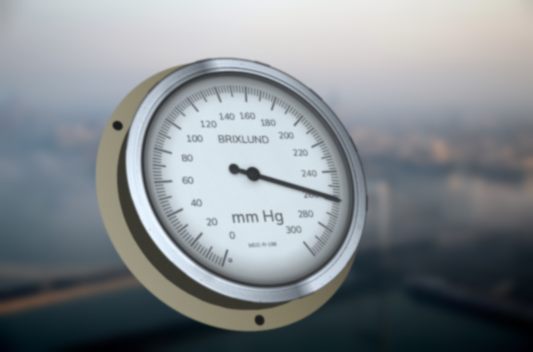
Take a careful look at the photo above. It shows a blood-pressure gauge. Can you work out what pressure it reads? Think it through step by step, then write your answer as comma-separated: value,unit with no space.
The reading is 260,mmHg
